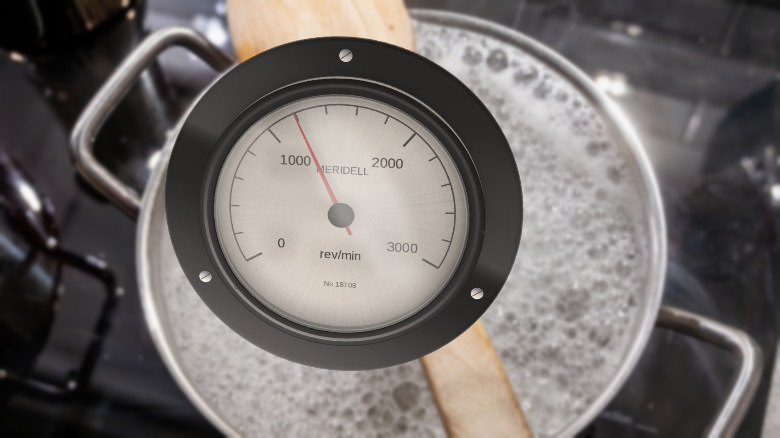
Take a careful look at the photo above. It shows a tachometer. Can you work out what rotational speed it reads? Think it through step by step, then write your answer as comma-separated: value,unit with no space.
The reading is 1200,rpm
